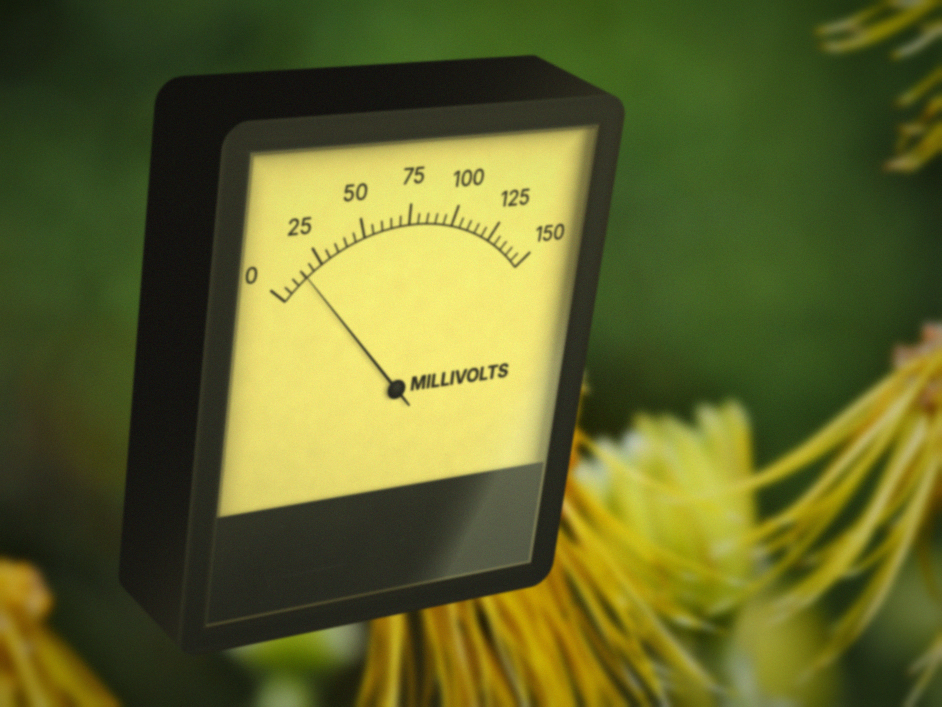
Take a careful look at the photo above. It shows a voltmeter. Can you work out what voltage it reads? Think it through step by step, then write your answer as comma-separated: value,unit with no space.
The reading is 15,mV
